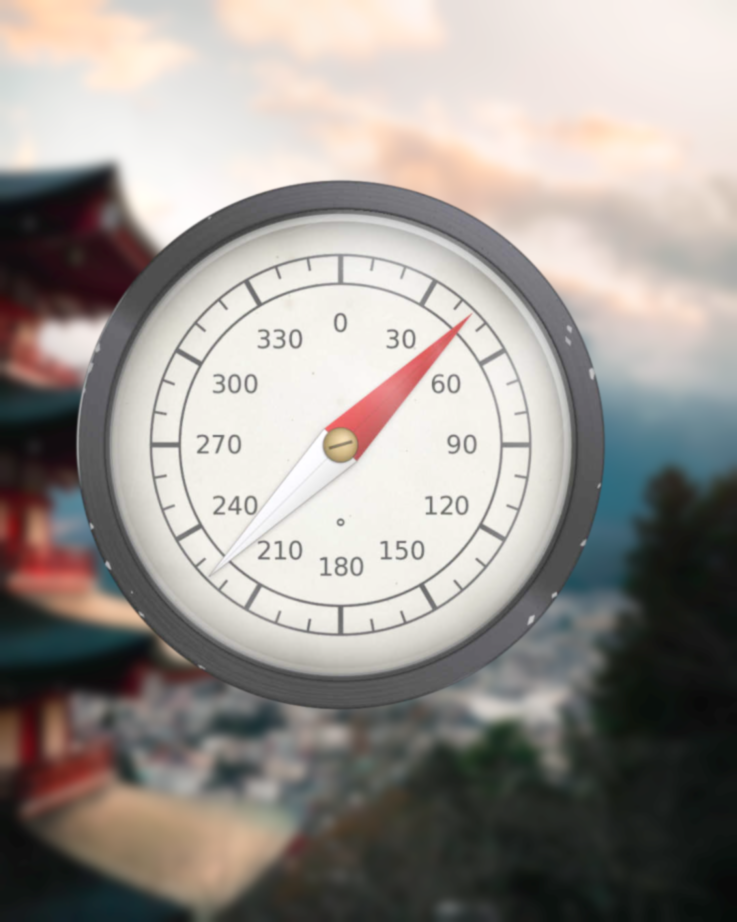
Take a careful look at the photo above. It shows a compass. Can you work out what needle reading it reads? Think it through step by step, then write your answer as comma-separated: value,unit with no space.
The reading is 45,°
